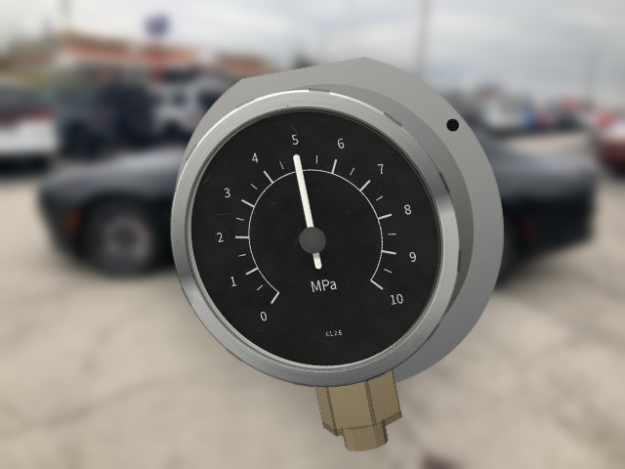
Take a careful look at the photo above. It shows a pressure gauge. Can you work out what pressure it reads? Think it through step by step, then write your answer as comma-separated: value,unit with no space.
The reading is 5,MPa
